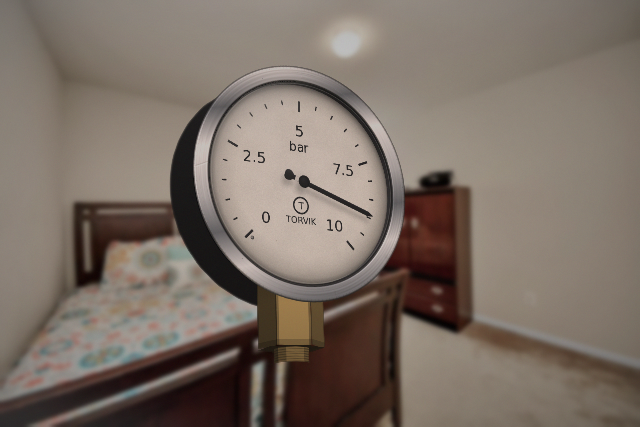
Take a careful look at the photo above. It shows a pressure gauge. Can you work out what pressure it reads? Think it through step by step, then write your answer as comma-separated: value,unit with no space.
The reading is 9,bar
